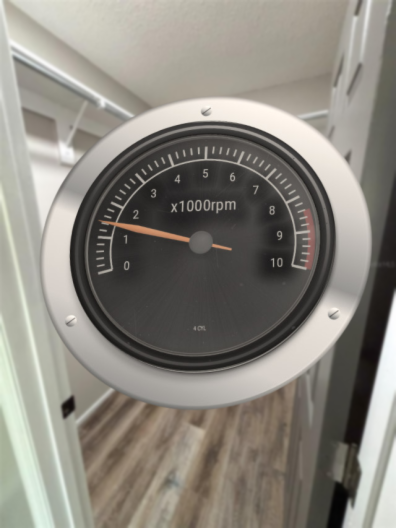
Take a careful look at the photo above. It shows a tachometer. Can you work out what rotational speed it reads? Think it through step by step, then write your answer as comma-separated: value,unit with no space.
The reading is 1400,rpm
